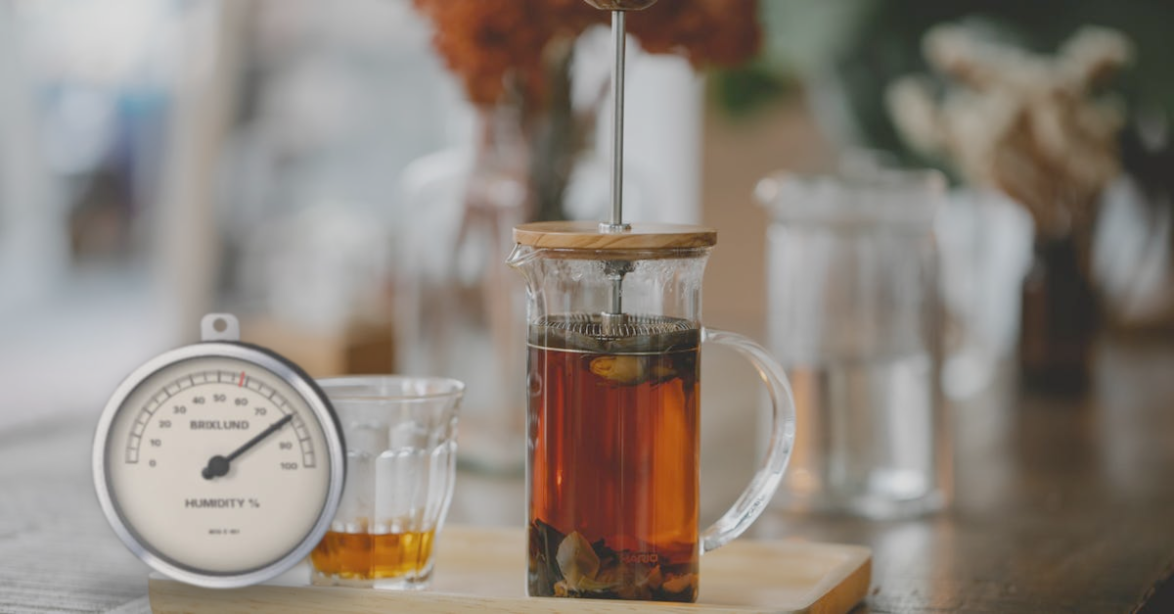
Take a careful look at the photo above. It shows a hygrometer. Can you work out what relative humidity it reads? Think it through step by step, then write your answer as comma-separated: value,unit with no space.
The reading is 80,%
